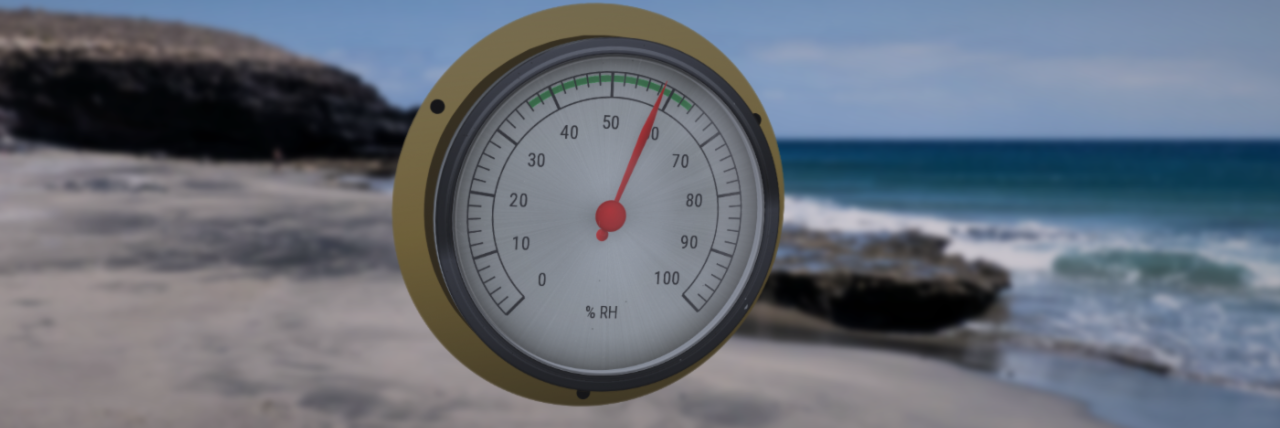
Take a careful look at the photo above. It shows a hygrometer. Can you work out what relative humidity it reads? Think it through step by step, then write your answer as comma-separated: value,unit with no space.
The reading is 58,%
